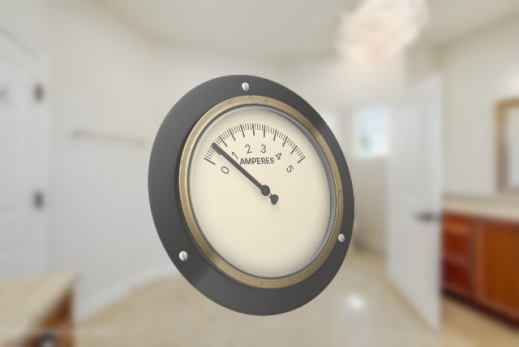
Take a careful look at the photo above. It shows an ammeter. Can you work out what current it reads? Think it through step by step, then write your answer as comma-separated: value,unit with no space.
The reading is 0.5,A
